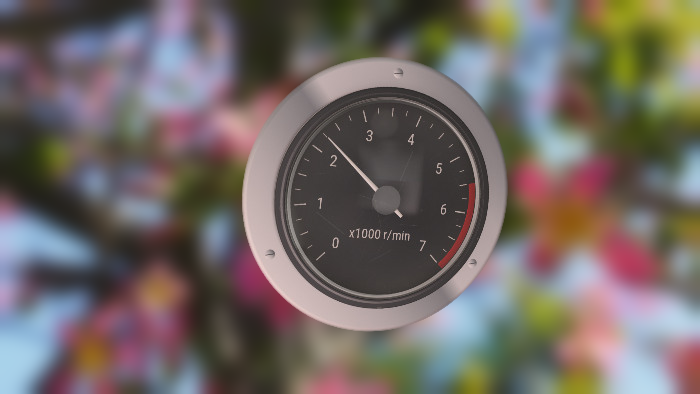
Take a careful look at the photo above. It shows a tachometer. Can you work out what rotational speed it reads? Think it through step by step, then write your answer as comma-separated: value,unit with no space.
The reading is 2250,rpm
